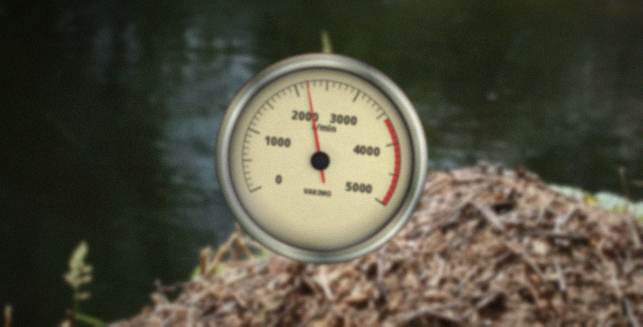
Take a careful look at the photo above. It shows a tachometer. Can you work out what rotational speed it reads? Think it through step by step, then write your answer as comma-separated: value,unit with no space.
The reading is 2200,rpm
